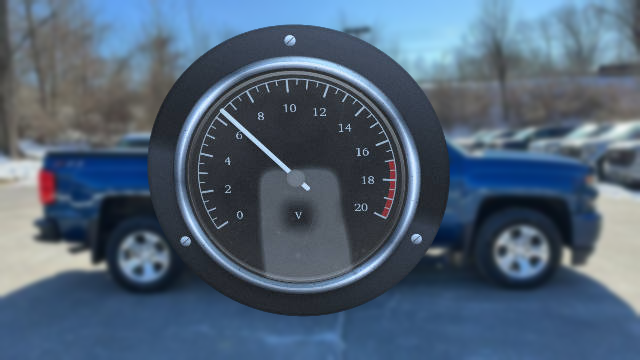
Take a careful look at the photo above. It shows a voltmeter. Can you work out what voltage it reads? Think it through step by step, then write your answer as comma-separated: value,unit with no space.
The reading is 6.5,V
